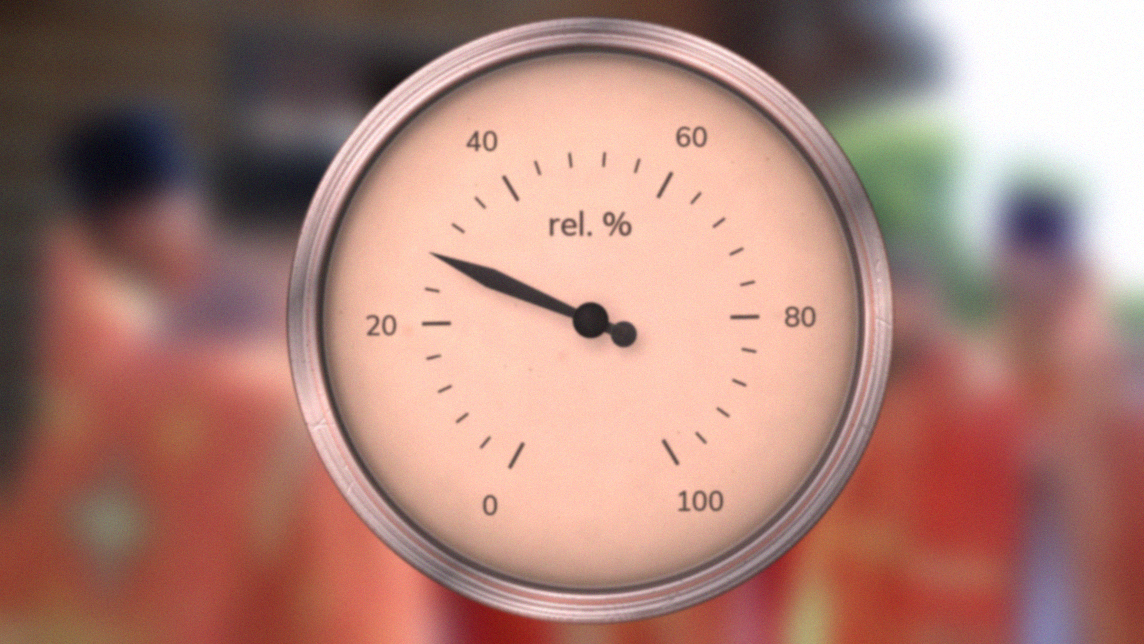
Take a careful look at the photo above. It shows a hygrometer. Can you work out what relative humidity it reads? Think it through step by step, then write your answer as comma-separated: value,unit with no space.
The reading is 28,%
